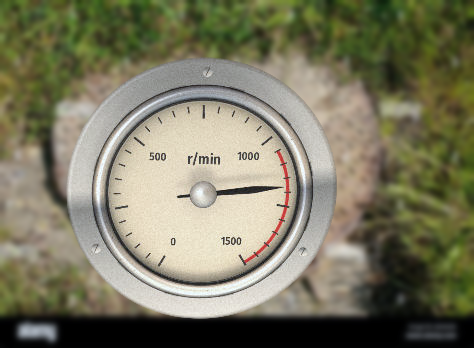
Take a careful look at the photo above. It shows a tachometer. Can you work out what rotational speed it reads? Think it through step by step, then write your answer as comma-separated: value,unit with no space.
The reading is 1175,rpm
